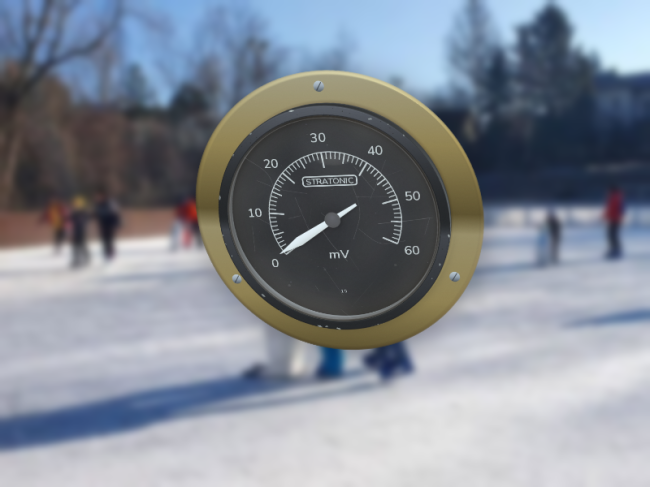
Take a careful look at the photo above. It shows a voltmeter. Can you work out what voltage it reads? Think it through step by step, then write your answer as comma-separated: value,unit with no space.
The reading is 1,mV
